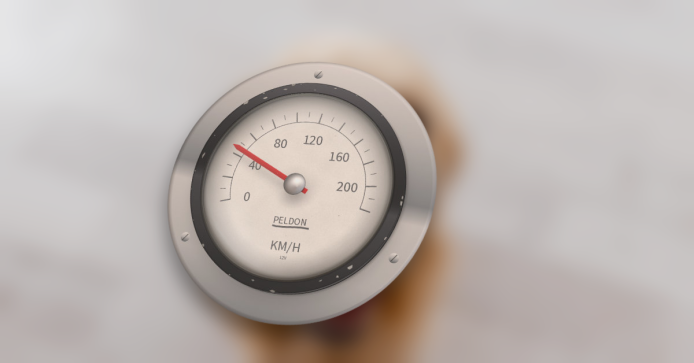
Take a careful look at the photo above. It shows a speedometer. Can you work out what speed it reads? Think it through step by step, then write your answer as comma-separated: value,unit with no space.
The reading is 45,km/h
